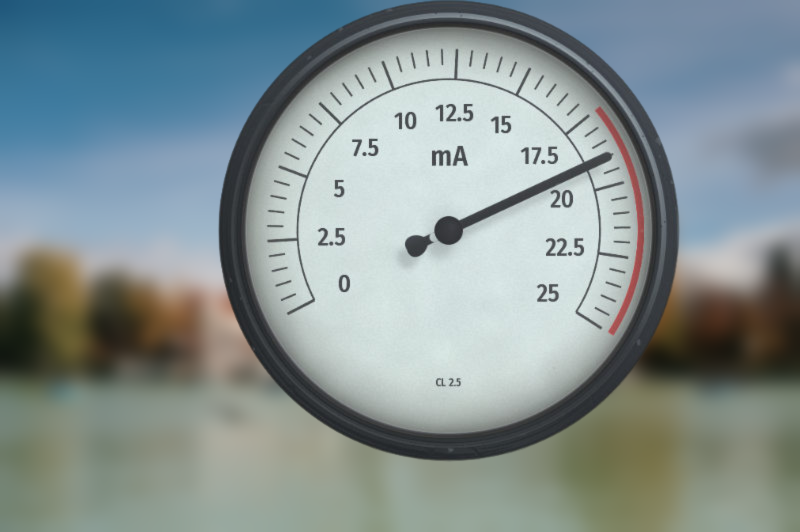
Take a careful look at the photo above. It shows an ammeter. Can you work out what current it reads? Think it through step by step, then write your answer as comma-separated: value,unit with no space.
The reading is 19,mA
